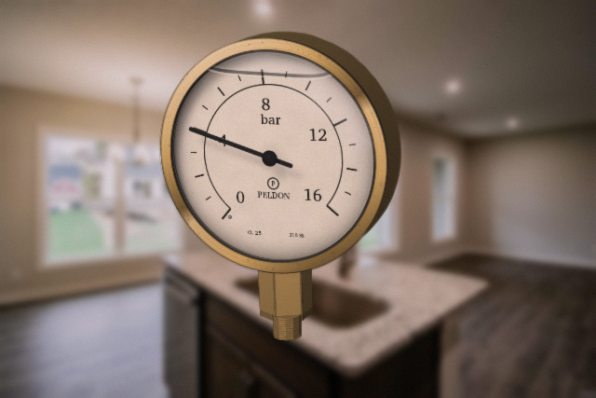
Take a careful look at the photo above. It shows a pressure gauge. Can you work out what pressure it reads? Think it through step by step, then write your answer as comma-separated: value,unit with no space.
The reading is 4,bar
